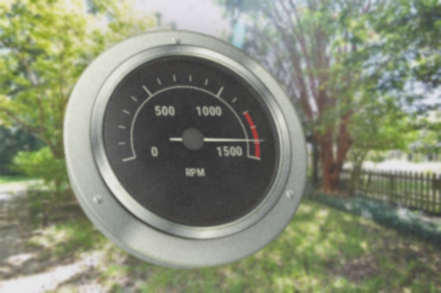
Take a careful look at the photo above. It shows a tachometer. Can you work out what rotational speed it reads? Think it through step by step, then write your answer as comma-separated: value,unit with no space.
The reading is 1400,rpm
